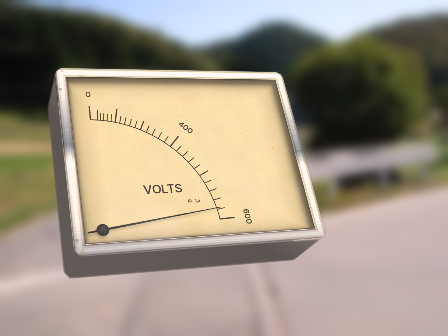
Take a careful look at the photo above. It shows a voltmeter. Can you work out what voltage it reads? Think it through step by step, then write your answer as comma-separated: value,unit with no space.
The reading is 580,V
